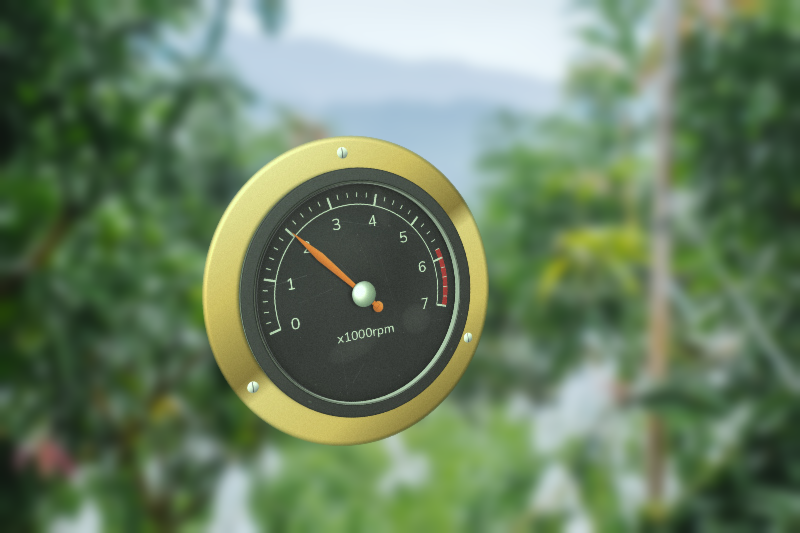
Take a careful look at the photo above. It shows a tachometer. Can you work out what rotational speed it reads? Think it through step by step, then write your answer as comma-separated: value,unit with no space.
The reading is 2000,rpm
